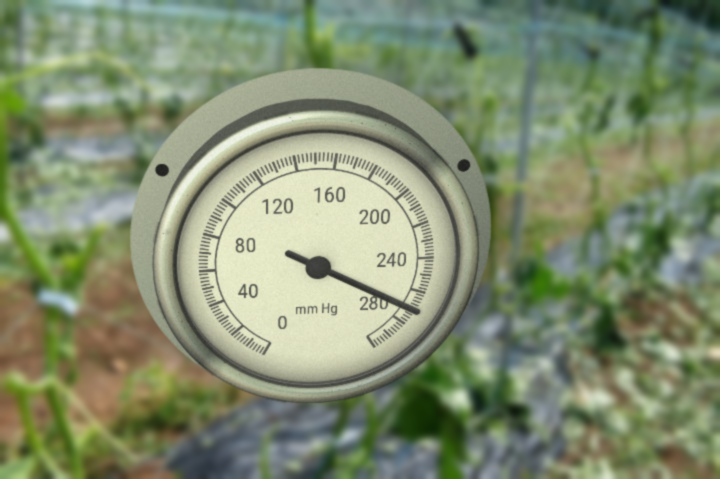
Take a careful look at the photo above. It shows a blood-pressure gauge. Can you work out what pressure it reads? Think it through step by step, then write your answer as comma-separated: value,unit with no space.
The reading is 270,mmHg
